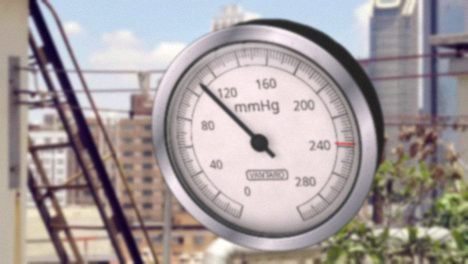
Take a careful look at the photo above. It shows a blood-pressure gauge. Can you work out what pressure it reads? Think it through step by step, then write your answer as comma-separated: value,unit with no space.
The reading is 110,mmHg
